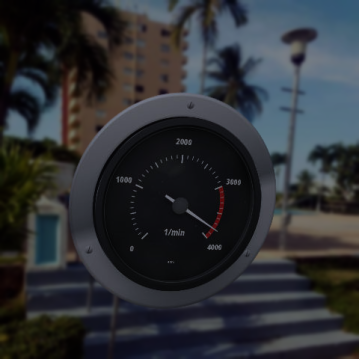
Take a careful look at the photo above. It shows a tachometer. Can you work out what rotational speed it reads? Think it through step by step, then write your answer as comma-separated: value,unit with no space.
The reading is 3800,rpm
